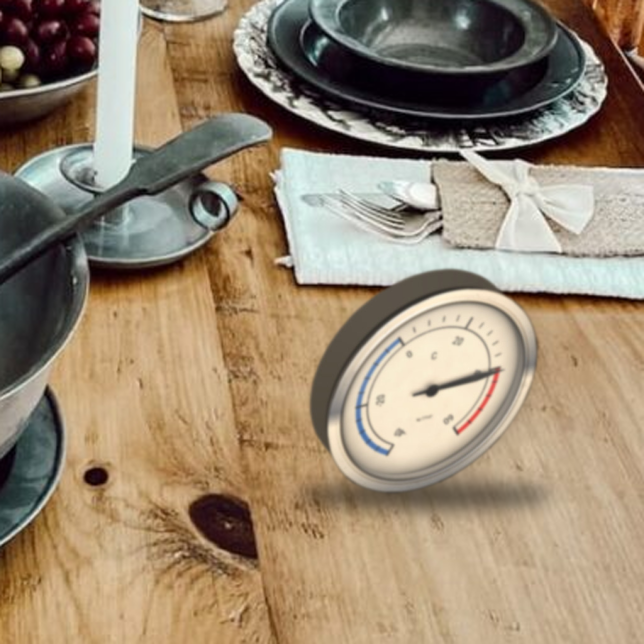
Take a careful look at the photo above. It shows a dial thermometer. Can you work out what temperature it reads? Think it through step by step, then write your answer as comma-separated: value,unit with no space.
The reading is 40,°C
